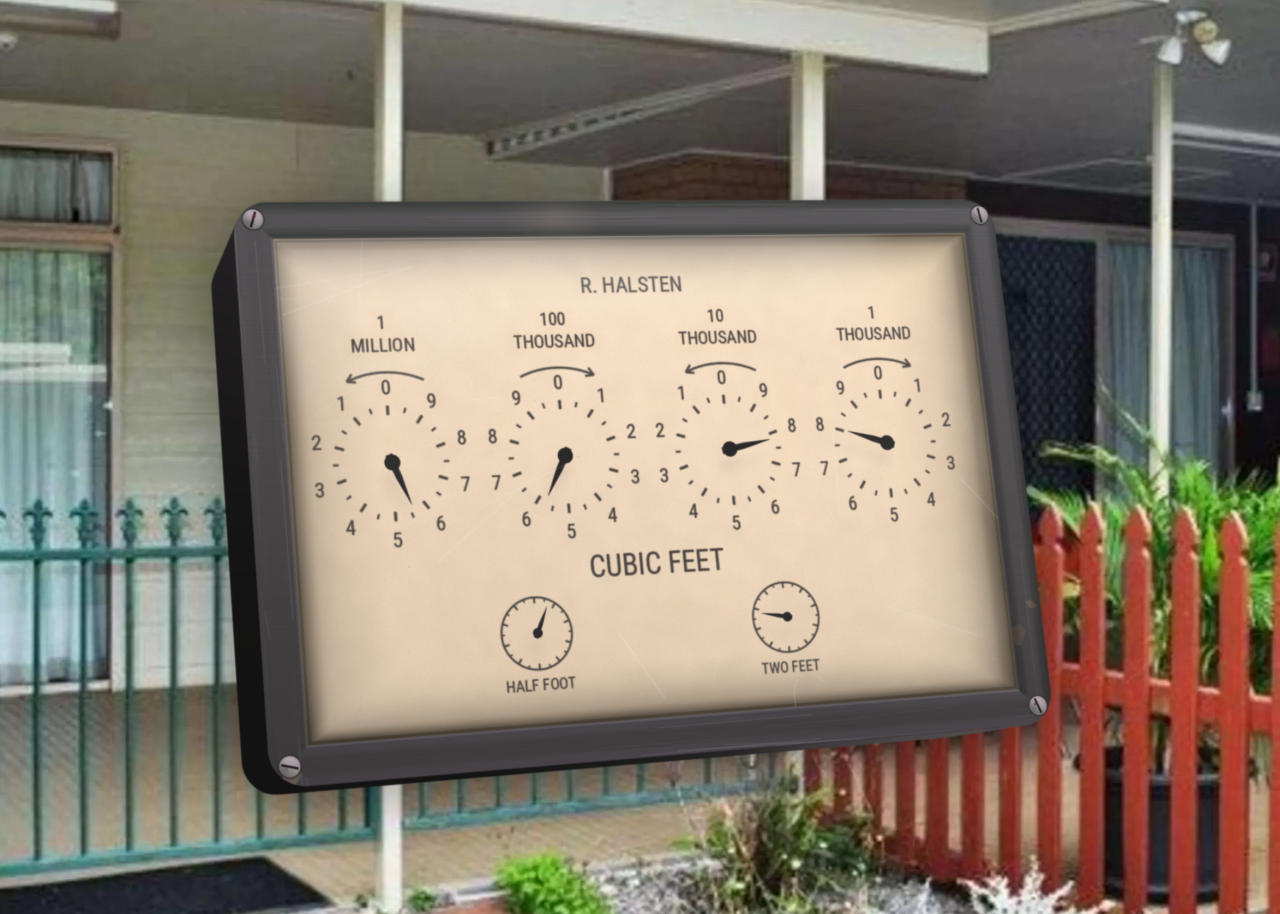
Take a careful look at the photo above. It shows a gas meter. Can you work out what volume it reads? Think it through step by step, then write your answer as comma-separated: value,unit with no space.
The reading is 557800,ft³
